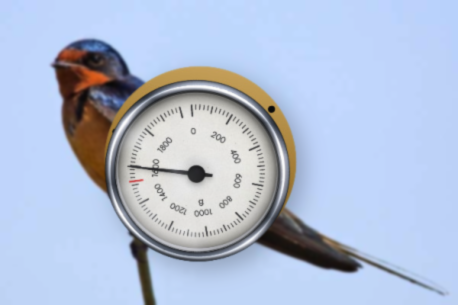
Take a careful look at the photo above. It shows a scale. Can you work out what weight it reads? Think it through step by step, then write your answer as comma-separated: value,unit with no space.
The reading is 1600,g
